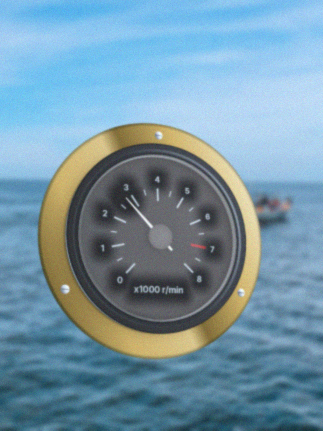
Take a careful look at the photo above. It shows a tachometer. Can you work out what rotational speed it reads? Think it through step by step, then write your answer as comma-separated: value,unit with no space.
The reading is 2750,rpm
